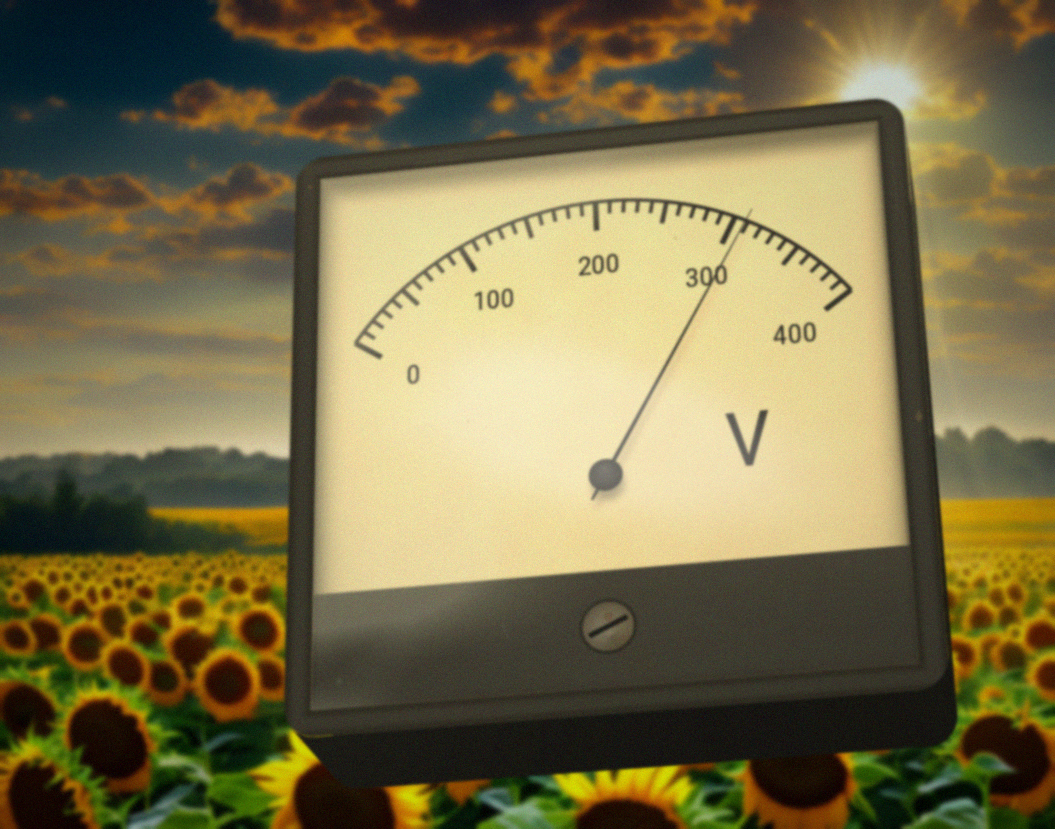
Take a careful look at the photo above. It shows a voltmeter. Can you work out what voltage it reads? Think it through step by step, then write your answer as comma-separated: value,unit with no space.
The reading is 310,V
